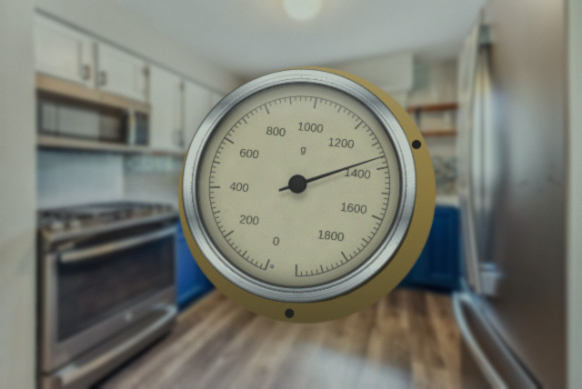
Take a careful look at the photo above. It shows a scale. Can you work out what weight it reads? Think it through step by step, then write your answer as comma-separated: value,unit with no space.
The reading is 1360,g
